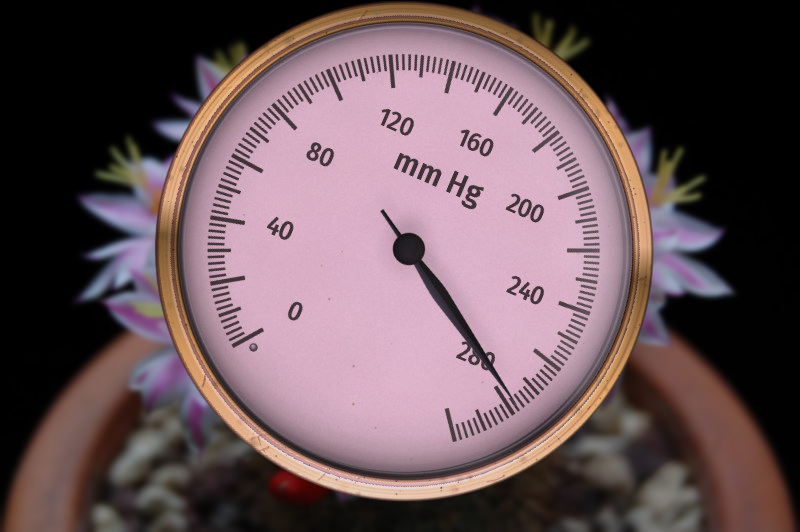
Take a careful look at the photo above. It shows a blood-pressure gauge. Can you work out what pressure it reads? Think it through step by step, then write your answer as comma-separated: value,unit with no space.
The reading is 278,mmHg
